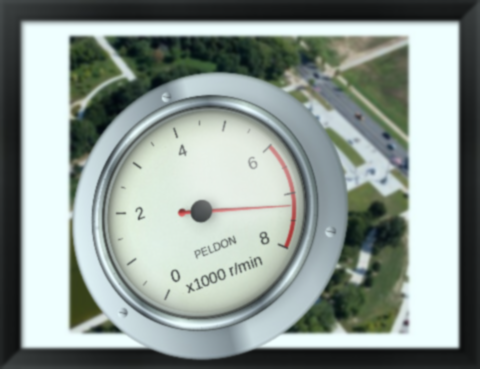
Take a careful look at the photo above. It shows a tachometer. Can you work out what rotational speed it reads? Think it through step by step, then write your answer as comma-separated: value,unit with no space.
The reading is 7250,rpm
